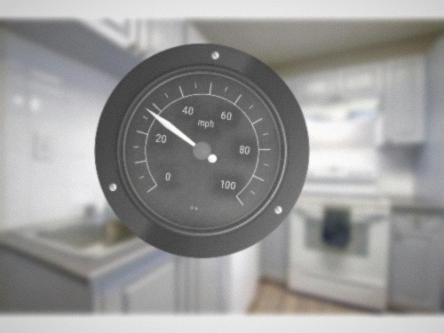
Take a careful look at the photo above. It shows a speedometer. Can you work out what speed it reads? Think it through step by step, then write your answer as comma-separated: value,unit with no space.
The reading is 27.5,mph
